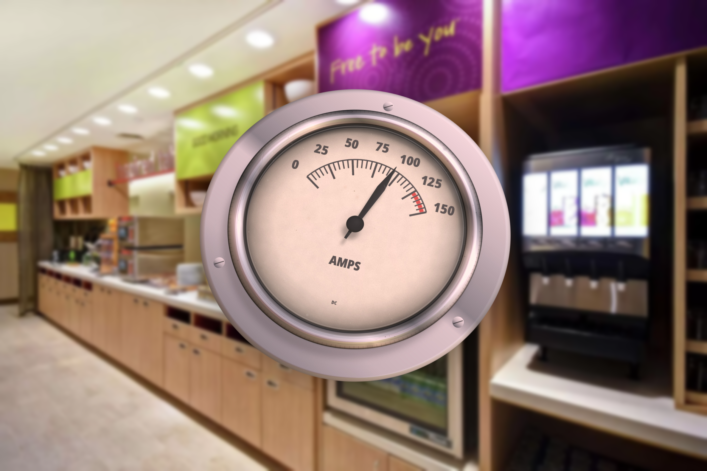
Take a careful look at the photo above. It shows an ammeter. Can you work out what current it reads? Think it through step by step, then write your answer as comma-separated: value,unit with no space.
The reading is 95,A
